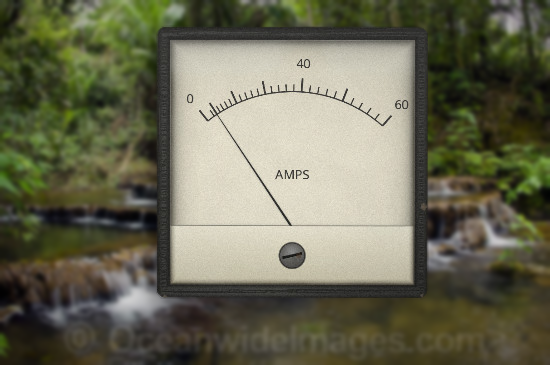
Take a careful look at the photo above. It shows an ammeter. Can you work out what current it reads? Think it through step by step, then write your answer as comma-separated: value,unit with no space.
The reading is 10,A
